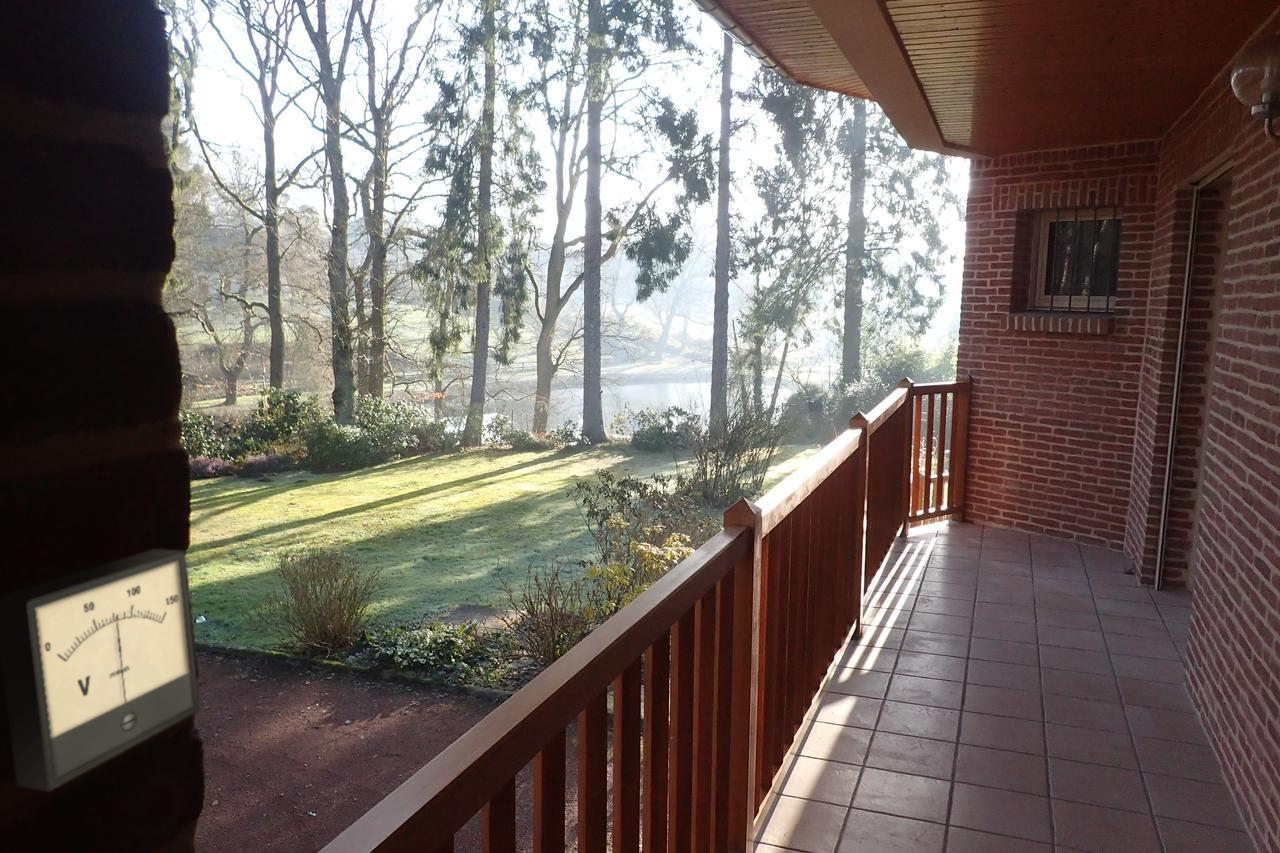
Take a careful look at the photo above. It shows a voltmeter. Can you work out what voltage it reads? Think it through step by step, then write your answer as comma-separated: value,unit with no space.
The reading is 75,V
